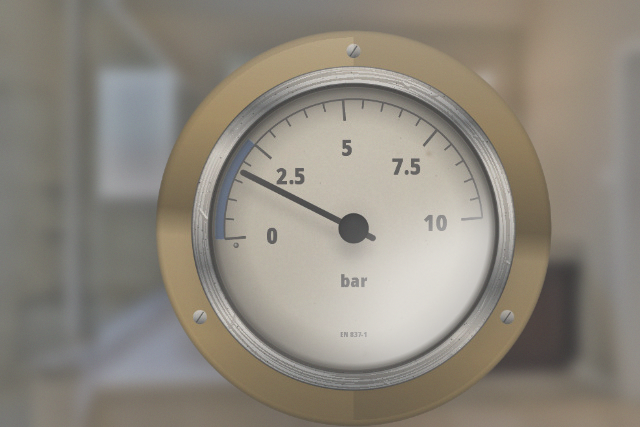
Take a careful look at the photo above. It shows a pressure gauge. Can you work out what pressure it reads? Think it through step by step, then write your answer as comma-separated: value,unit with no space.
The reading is 1.75,bar
